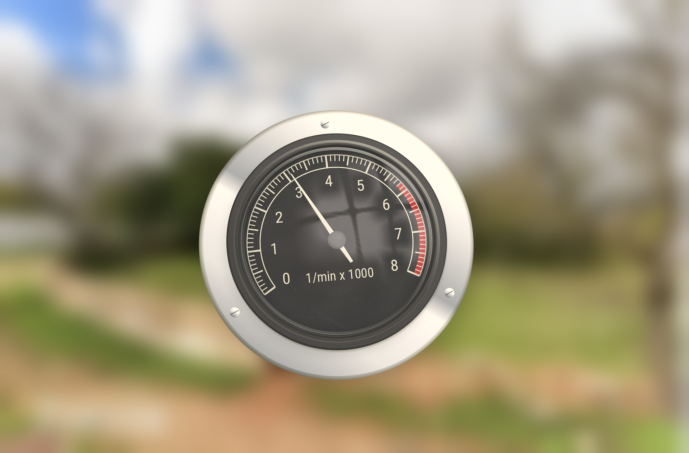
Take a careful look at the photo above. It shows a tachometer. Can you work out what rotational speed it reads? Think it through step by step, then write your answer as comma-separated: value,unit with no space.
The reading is 3100,rpm
